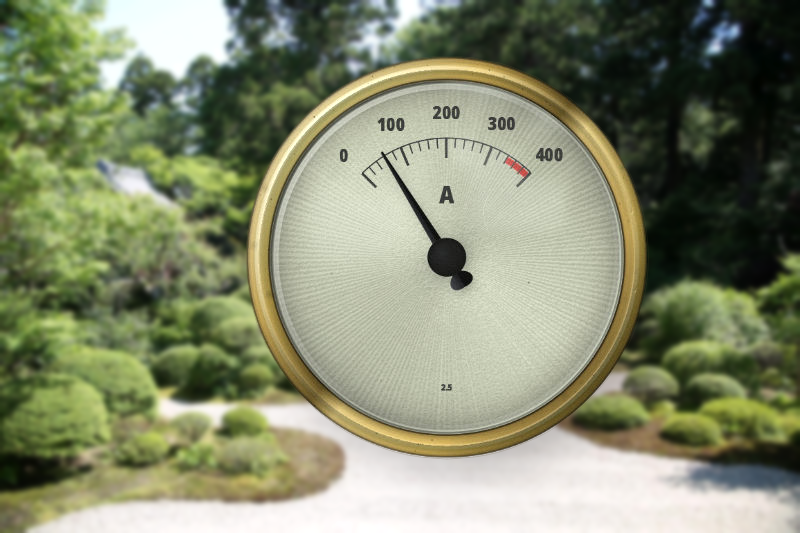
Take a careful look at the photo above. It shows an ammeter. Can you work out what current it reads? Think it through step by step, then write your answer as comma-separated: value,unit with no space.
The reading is 60,A
